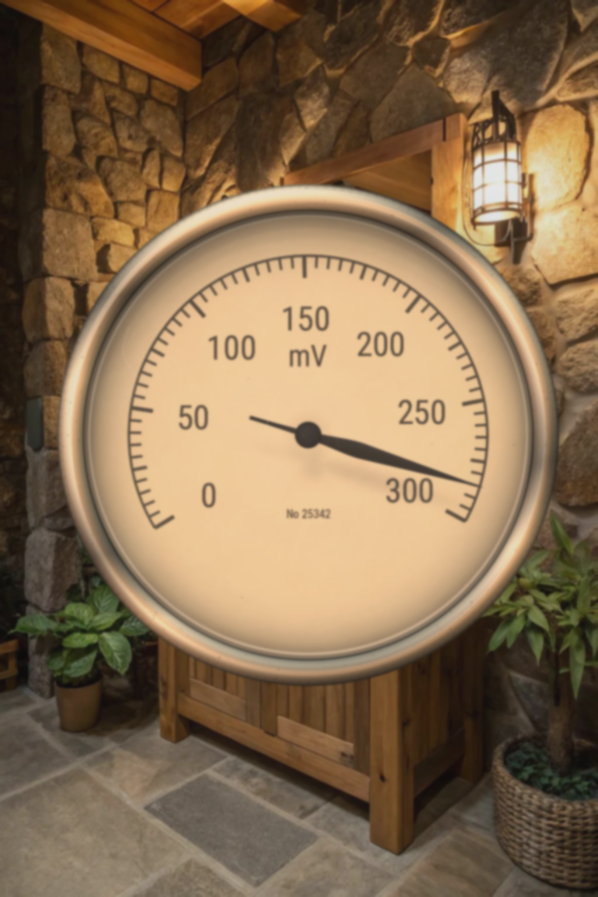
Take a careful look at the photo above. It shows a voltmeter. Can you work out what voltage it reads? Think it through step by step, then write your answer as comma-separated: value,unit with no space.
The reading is 285,mV
